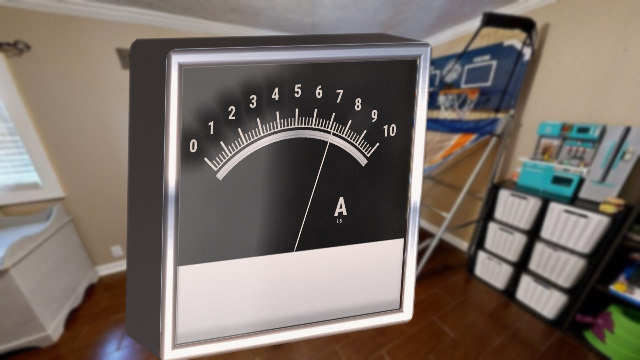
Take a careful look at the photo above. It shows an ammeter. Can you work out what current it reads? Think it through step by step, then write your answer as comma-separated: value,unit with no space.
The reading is 7,A
